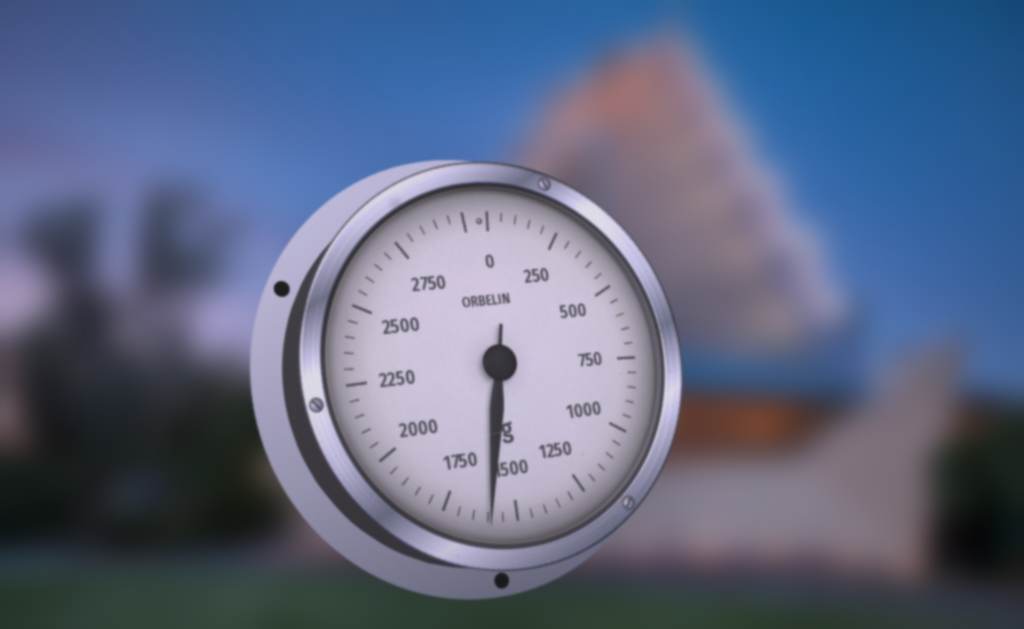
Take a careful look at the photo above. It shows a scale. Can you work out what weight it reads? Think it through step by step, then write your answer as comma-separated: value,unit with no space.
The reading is 1600,g
